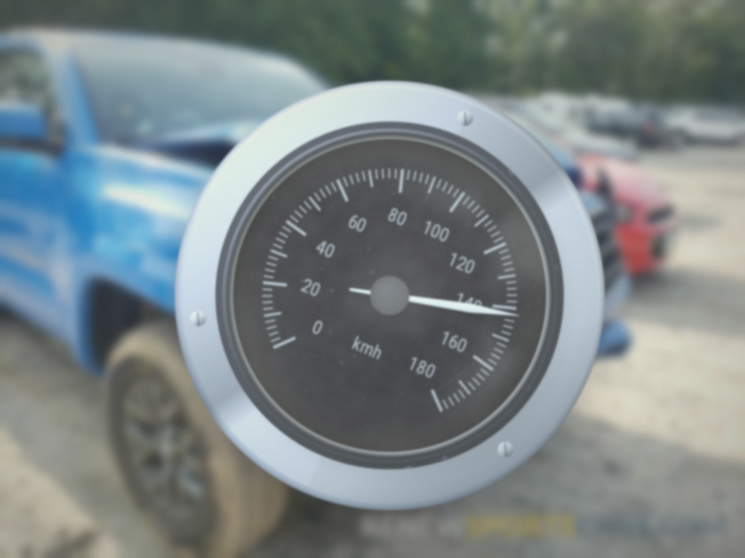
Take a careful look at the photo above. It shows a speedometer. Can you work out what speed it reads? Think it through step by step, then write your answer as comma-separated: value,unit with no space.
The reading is 142,km/h
